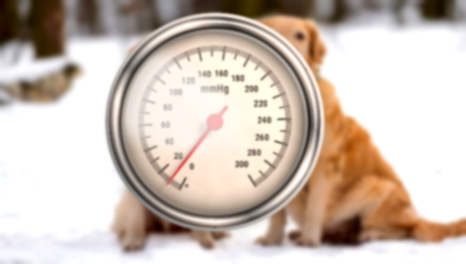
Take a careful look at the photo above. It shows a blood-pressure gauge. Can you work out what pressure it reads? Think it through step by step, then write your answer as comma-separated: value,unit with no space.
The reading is 10,mmHg
